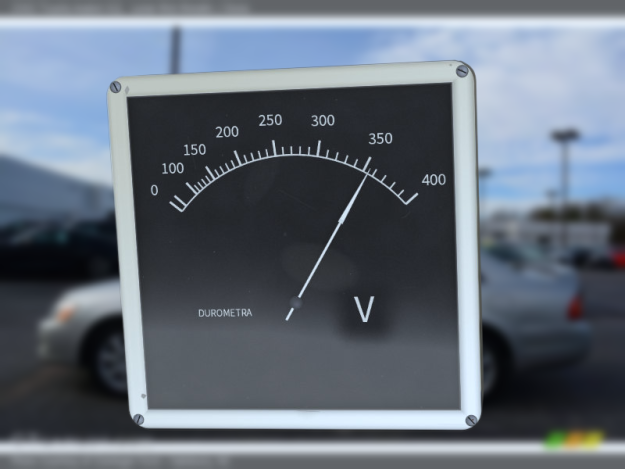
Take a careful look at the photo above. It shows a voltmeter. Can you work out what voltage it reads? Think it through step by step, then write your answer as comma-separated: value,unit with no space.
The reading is 355,V
